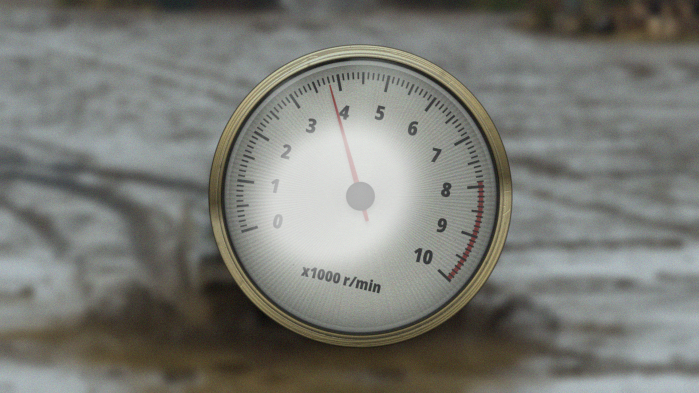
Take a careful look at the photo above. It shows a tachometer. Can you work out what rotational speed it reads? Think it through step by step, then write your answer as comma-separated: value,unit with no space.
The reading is 3800,rpm
